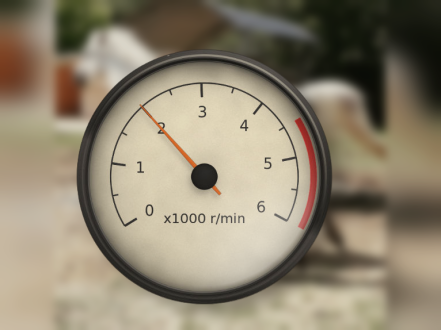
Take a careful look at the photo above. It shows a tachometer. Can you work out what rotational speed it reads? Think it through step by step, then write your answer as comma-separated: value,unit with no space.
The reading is 2000,rpm
